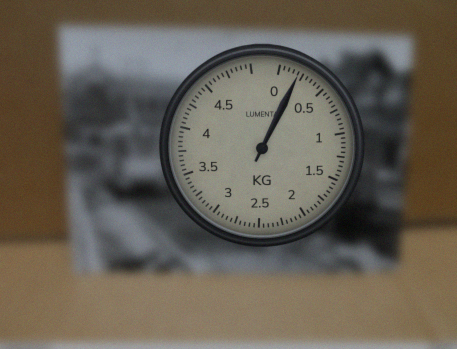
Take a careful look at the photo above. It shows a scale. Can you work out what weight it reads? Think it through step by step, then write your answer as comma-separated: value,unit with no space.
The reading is 0.2,kg
